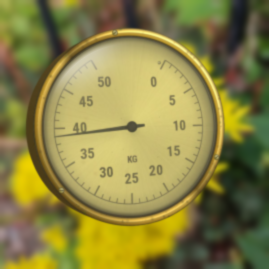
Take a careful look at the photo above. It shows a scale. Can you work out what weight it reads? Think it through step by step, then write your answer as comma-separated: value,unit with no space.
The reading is 39,kg
